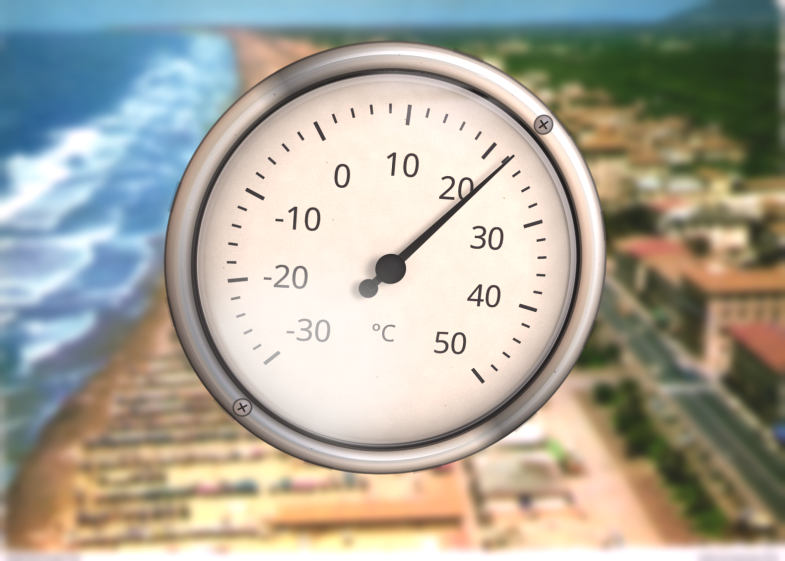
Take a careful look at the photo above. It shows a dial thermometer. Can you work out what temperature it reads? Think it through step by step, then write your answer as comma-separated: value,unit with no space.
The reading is 22,°C
